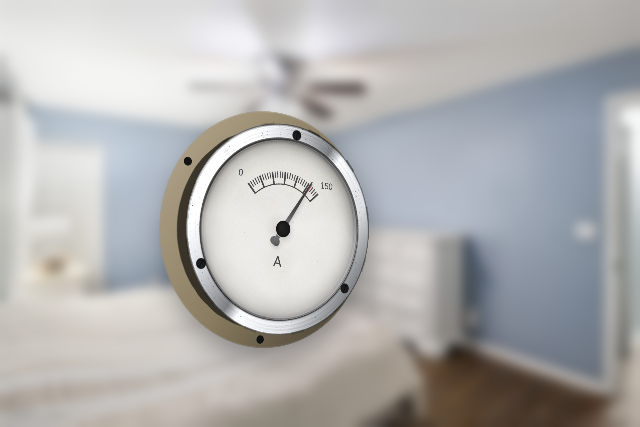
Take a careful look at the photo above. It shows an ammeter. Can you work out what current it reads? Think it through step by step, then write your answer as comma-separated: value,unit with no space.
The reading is 125,A
